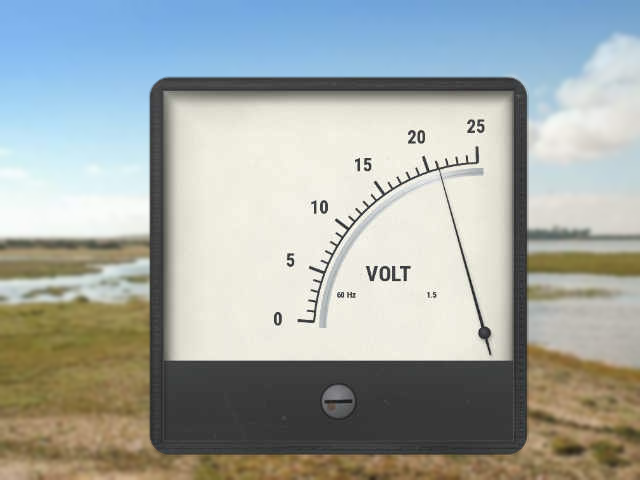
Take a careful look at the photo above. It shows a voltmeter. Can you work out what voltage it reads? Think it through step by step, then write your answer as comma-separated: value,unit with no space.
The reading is 21,V
